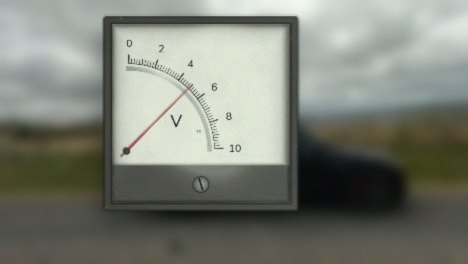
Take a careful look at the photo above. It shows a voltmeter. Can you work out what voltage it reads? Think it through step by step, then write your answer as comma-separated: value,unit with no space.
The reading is 5,V
